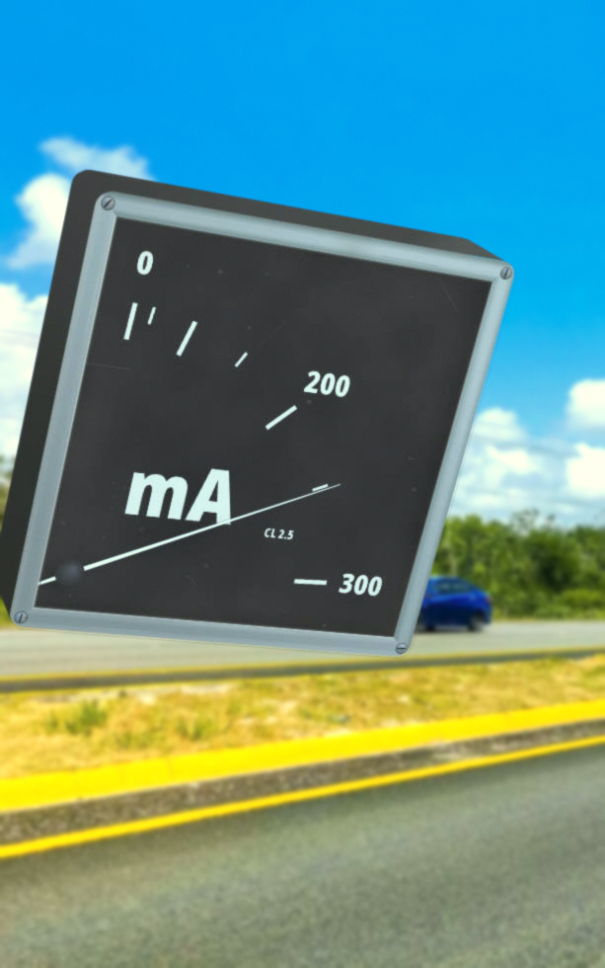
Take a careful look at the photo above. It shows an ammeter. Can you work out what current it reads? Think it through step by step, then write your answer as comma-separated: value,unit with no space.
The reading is 250,mA
